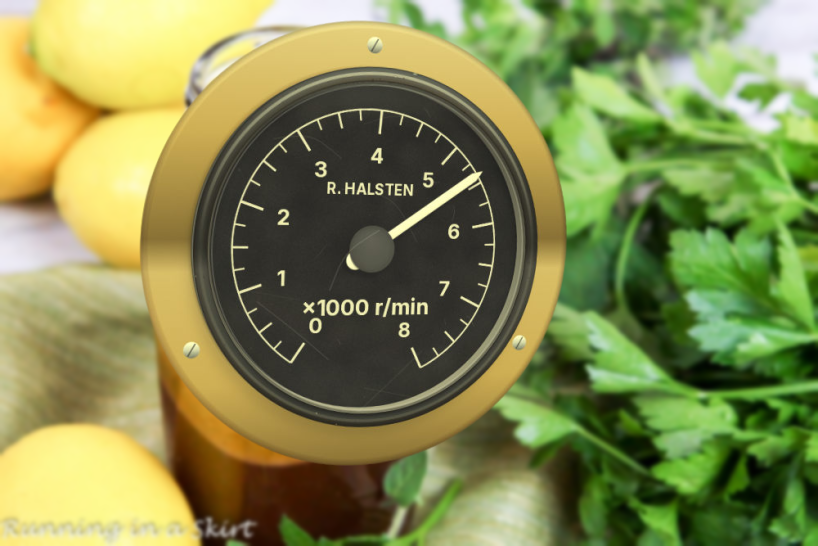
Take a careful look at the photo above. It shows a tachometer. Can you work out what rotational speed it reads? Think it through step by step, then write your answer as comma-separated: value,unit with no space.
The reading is 5375,rpm
